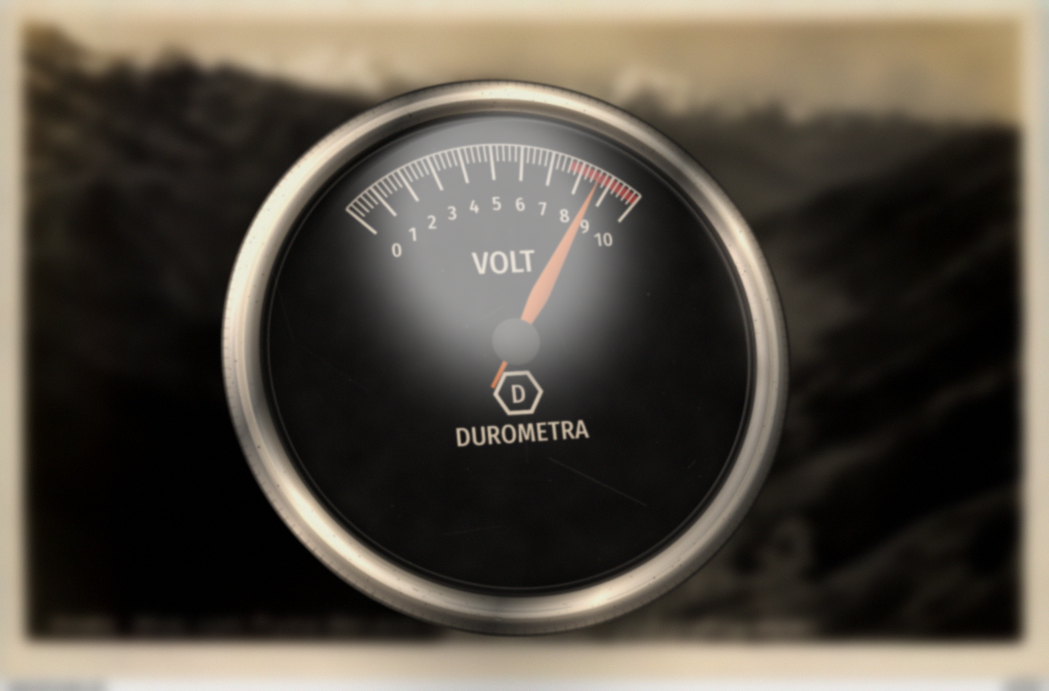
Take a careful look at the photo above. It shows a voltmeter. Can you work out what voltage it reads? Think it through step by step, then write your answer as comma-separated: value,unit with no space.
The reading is 8.6,V
